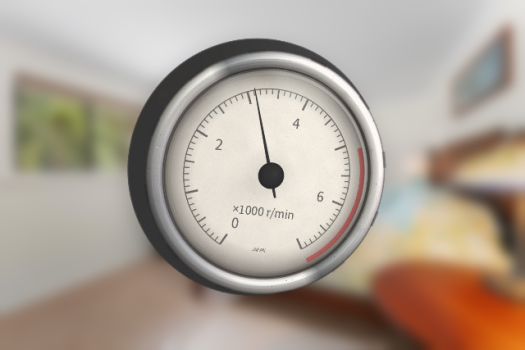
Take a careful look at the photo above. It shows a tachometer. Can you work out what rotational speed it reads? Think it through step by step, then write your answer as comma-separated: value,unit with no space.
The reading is 3100,rpm
